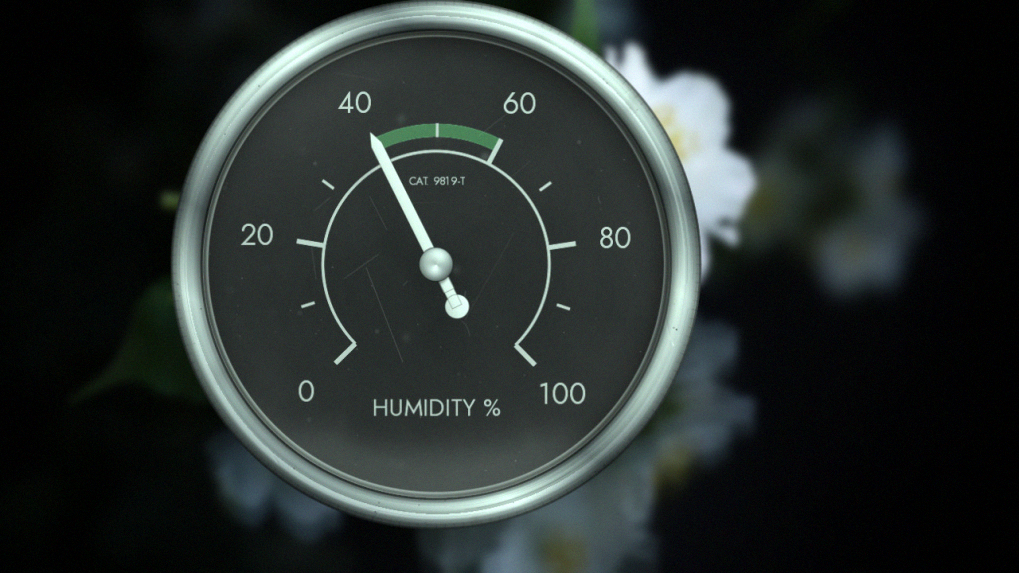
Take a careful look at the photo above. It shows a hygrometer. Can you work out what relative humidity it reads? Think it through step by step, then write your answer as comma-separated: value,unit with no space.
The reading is 40,%
